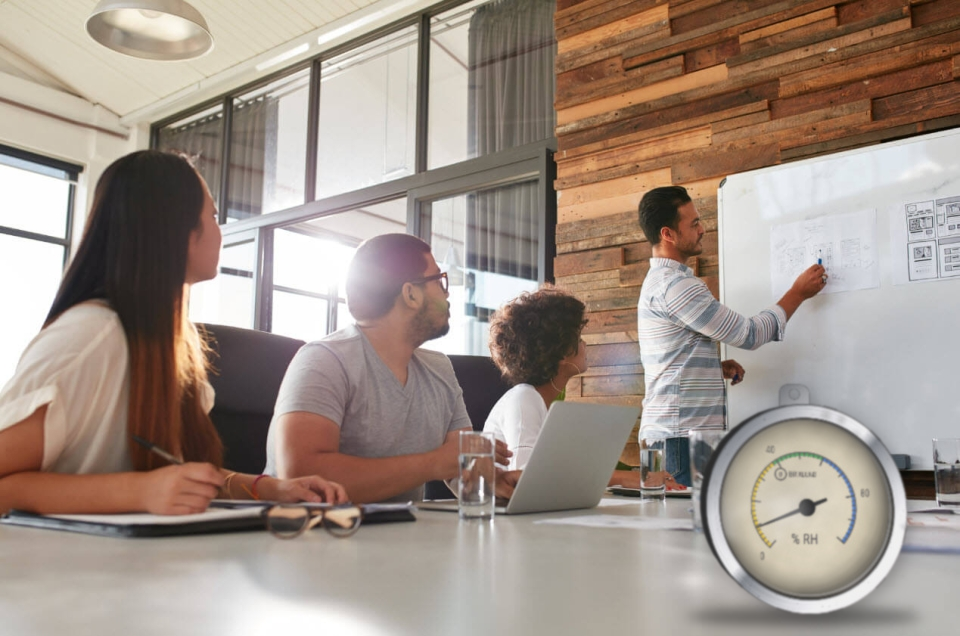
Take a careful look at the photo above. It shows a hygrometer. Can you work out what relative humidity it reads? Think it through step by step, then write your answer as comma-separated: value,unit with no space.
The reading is 10,%
